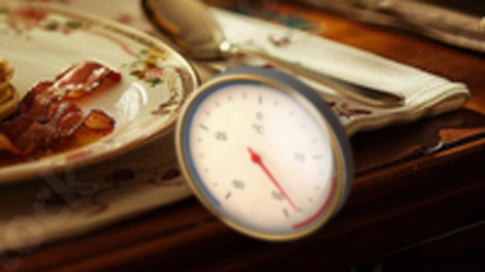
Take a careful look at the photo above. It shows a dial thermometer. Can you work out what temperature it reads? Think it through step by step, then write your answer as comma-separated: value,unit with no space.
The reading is 45,°C
